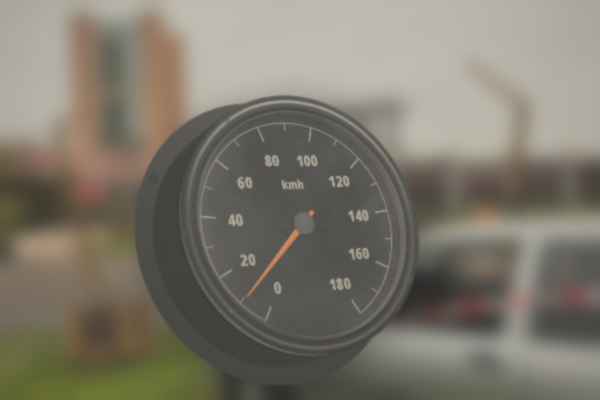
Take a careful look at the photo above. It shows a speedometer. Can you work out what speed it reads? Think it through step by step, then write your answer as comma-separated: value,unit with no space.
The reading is 10,km/h
